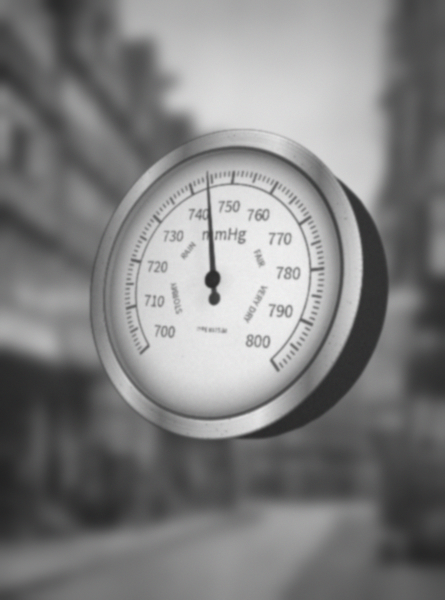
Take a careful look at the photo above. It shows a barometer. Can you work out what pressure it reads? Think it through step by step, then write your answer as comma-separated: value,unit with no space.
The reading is 745,mmHg
